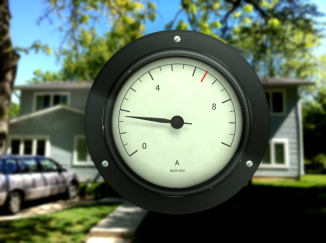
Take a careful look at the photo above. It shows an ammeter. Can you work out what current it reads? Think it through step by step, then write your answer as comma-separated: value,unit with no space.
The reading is 1.75,A
